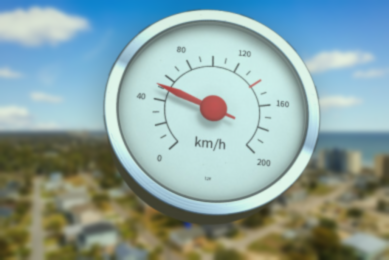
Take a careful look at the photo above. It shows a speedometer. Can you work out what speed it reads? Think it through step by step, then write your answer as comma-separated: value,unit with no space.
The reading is 50,km/h
